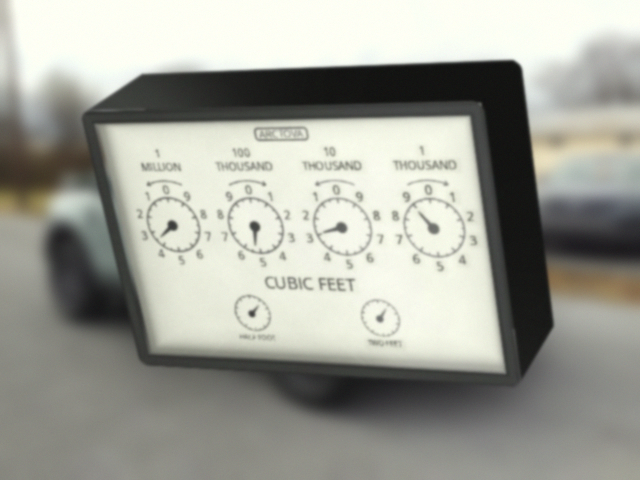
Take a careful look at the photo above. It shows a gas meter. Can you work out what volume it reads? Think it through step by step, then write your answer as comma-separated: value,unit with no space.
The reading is 352900,ft³
